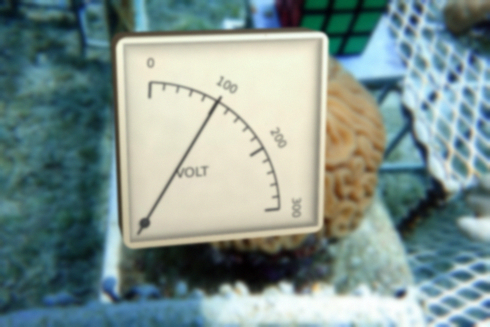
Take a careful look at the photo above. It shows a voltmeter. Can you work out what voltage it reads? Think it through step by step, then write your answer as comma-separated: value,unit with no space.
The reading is 100,V
